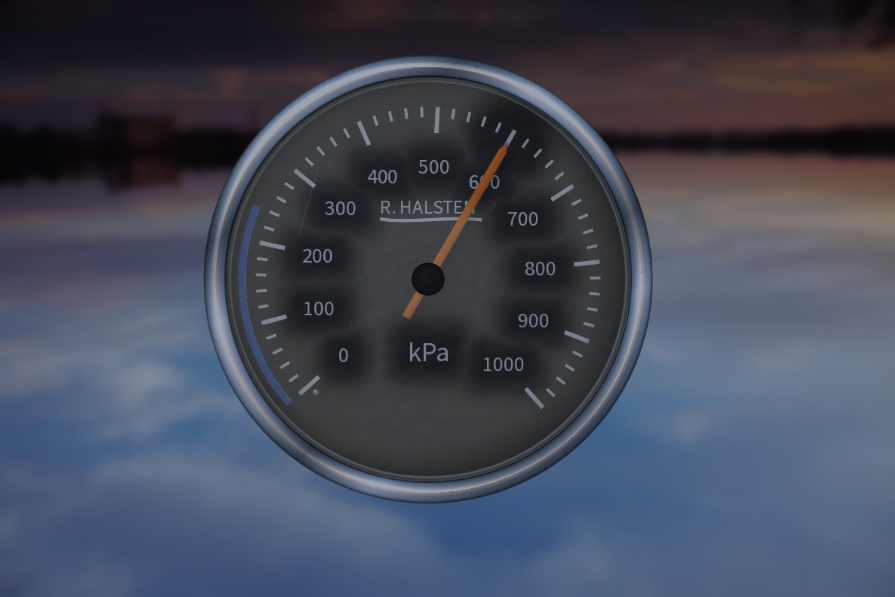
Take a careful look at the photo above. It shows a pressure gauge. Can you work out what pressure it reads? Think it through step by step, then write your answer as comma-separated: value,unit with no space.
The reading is 600,kPa
